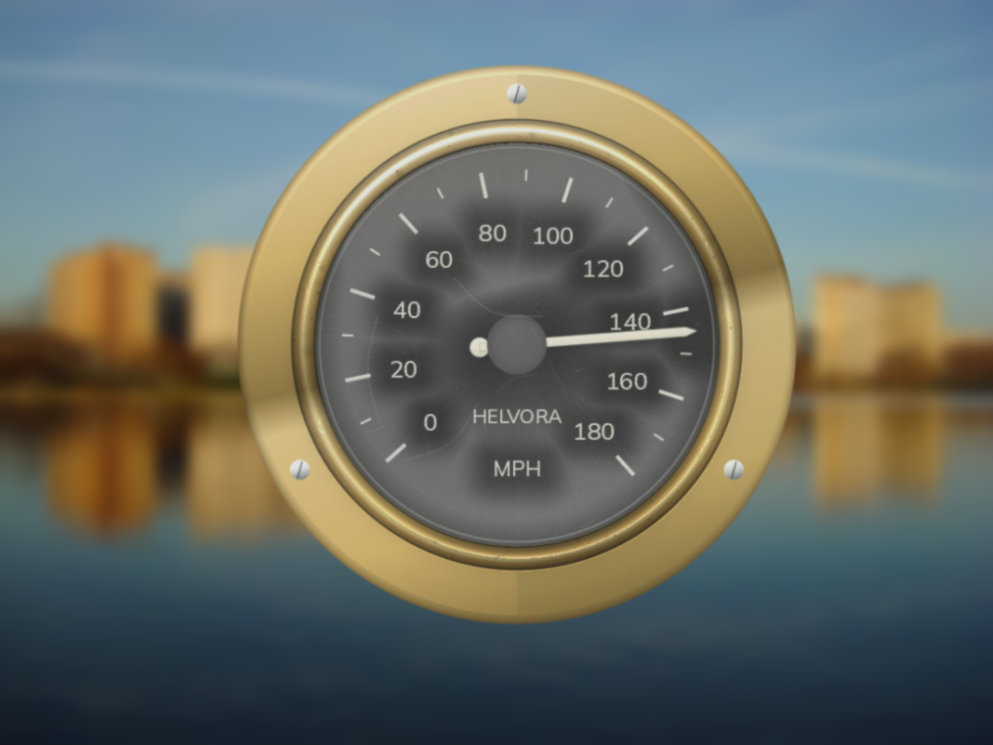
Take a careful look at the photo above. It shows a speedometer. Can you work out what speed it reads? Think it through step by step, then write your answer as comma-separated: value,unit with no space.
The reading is 145,mph
